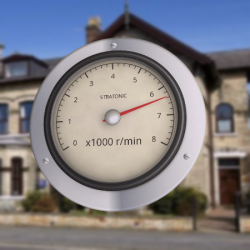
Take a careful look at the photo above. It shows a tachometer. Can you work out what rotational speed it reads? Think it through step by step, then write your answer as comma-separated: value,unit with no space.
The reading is 6400,rpm
